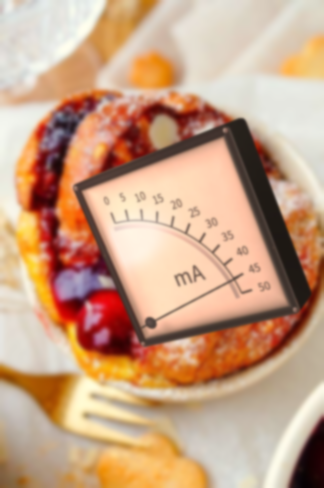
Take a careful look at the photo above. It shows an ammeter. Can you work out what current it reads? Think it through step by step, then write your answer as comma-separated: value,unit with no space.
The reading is 45,mA
